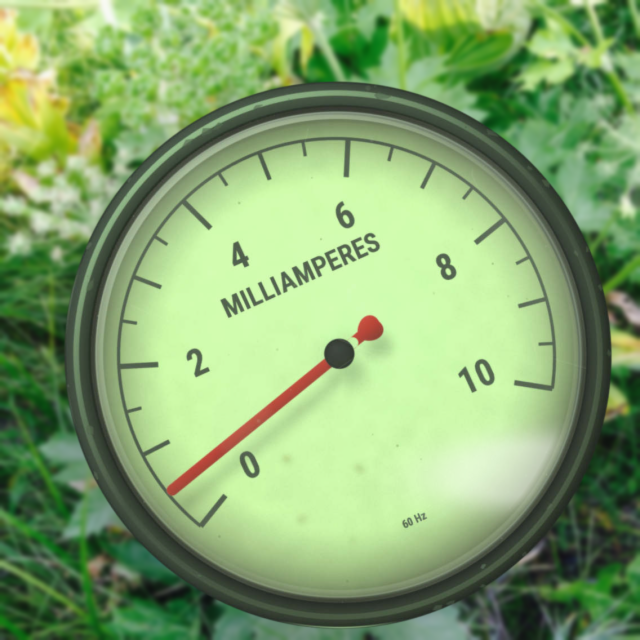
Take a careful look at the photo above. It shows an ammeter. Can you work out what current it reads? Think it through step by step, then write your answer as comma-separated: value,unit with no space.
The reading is 0.5,mA
